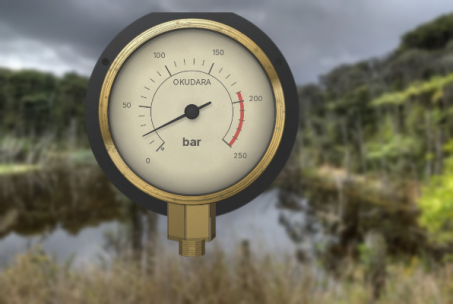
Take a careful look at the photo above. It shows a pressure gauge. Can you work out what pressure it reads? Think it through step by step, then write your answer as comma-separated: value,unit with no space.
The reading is 20,bar
